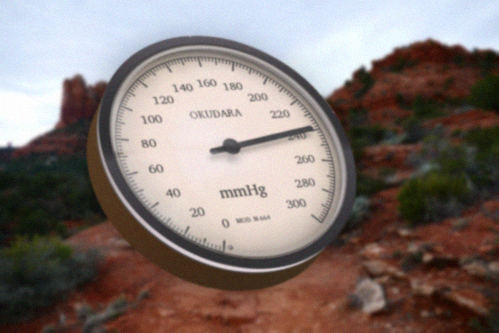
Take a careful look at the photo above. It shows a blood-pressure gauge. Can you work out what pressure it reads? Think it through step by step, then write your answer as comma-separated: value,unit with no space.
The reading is 240,mmHg
